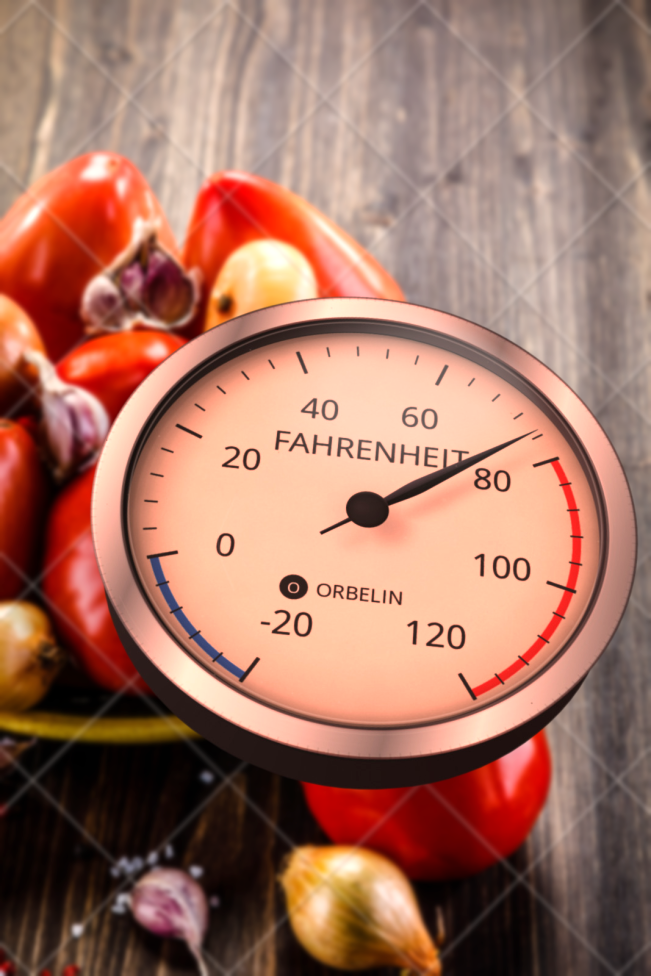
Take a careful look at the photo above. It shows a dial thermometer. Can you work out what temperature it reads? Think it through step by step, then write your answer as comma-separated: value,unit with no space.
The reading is 76,°F
